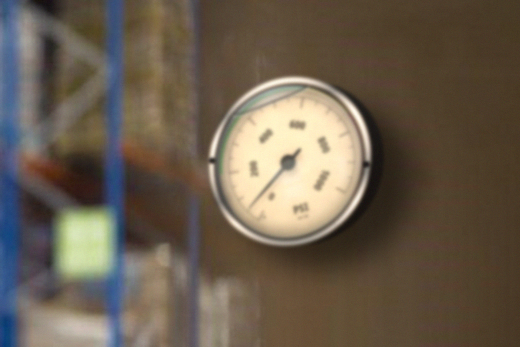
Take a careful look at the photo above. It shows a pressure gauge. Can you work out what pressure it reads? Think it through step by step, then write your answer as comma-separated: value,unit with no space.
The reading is 50,psi
